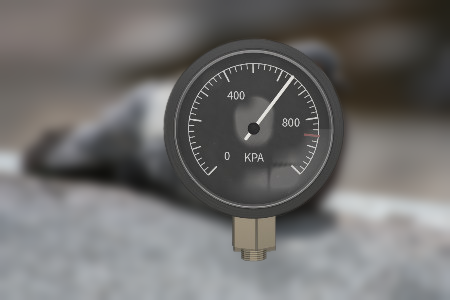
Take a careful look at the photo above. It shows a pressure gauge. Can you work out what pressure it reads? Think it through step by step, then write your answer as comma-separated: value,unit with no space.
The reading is 640,kPa
